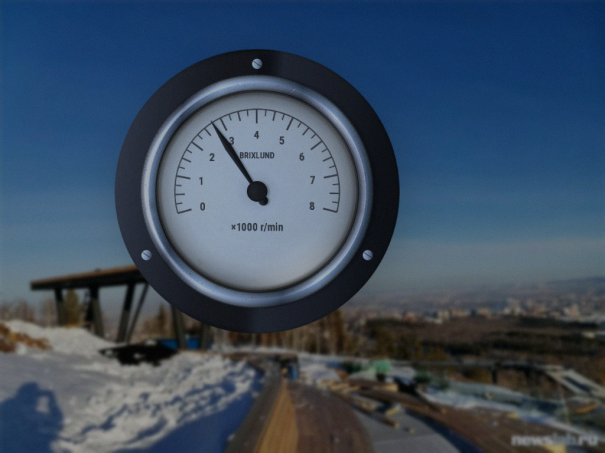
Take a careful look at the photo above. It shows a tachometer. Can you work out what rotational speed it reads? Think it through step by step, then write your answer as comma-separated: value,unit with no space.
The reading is 2750,rpm
